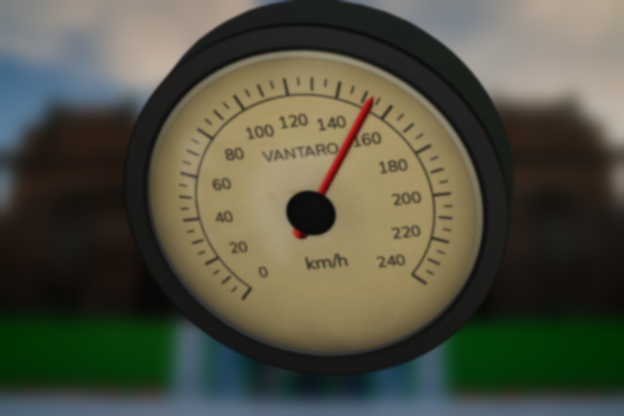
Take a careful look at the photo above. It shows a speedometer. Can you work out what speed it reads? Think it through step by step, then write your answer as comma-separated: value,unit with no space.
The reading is 152.5,km/h
